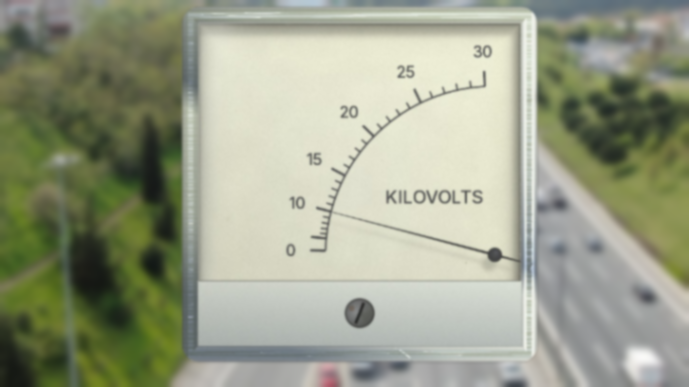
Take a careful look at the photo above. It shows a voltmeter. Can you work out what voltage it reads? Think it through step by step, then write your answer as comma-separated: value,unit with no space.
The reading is 10,kV
